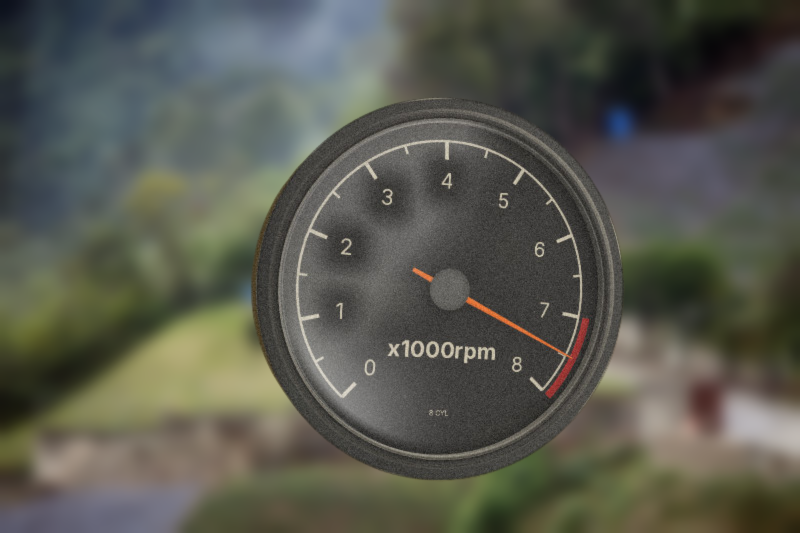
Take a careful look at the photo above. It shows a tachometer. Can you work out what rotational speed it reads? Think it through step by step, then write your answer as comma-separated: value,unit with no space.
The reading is 7500,rpm
